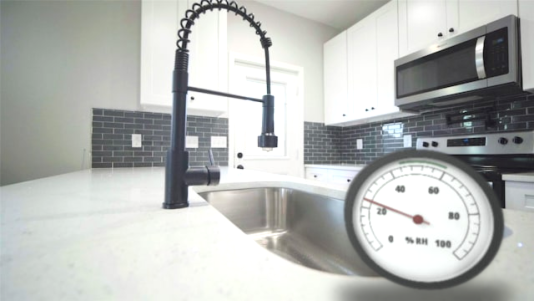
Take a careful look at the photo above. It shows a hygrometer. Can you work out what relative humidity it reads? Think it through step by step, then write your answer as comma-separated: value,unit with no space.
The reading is 24,%
